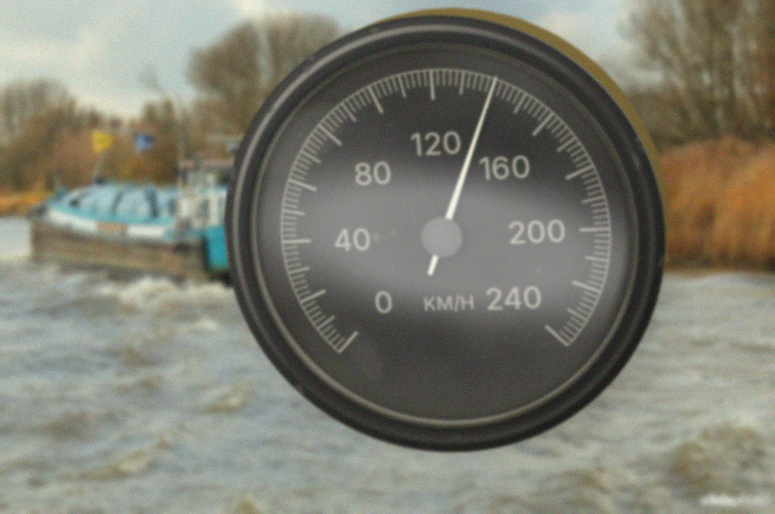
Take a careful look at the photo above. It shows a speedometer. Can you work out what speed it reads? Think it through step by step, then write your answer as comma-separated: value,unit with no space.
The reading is 140,km/h
